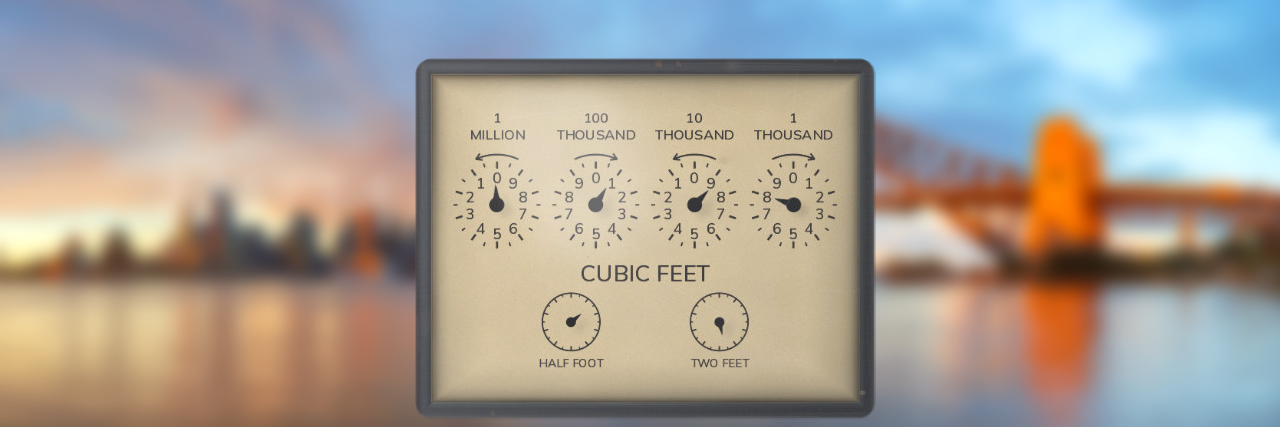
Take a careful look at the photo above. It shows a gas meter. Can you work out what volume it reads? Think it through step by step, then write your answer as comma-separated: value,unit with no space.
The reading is 8800,ft³
